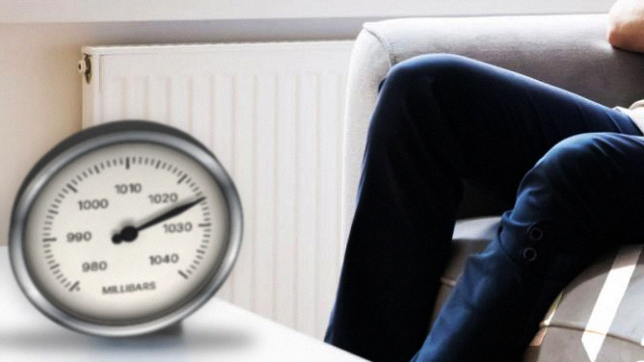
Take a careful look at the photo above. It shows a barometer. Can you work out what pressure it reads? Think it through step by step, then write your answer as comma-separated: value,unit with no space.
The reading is 1025,mbar
